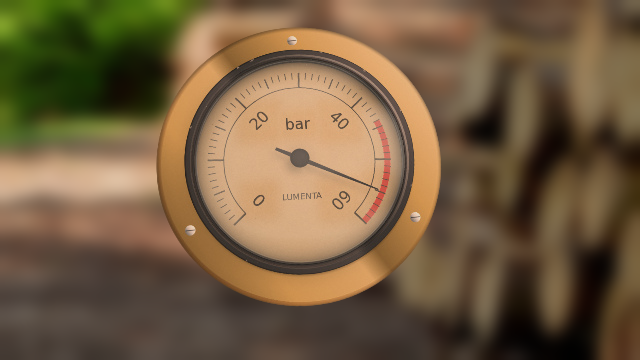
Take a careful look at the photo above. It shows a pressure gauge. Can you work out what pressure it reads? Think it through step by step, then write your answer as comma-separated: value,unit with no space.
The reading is 55,bar
